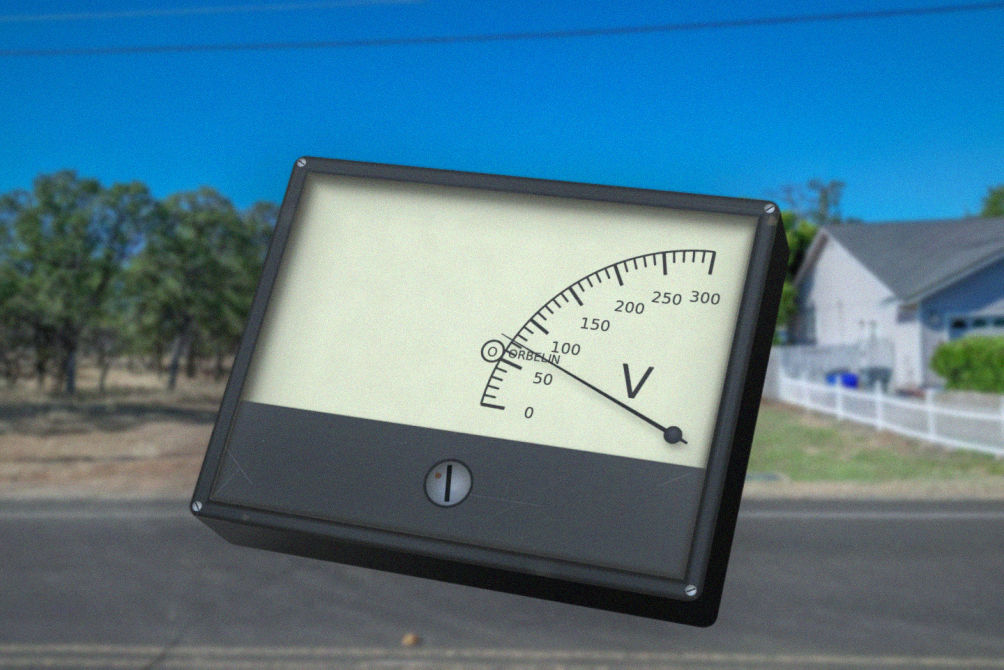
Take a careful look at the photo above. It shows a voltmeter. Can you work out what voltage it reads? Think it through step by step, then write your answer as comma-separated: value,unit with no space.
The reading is 70,V
